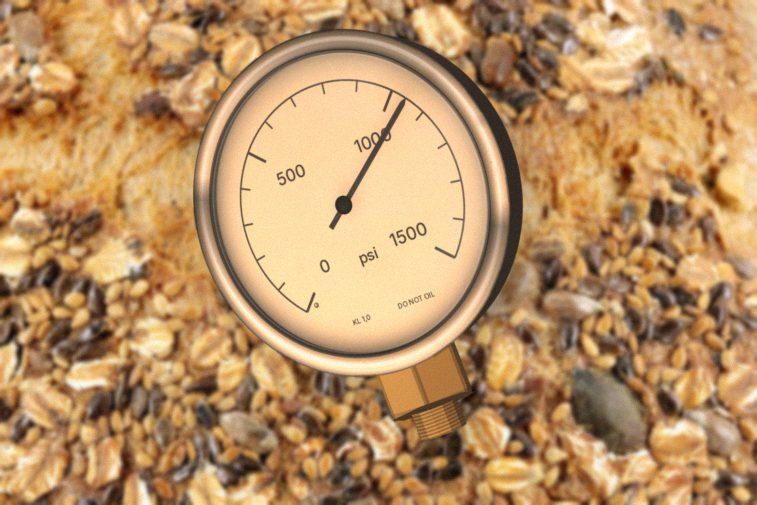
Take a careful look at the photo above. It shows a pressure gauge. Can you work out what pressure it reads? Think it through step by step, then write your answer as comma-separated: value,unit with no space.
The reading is 1050,psi
